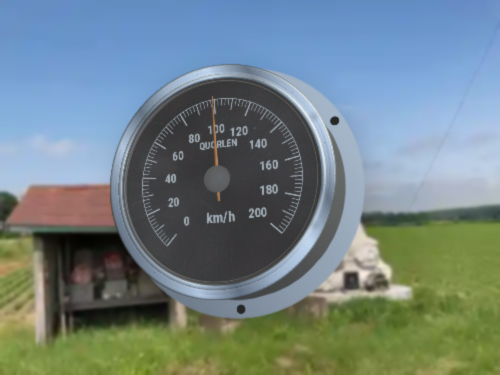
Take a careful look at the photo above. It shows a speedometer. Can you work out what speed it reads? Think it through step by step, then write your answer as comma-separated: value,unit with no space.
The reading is 100,km/h
